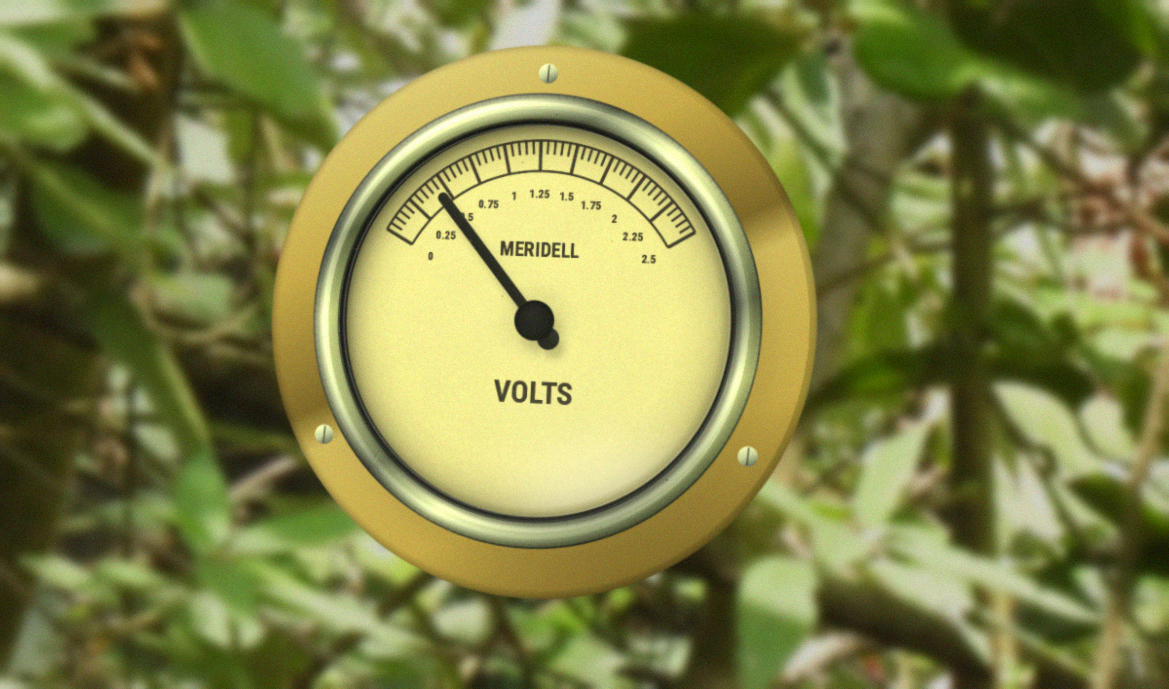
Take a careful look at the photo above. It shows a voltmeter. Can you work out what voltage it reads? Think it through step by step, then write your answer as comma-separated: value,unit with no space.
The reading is 0.45,V
